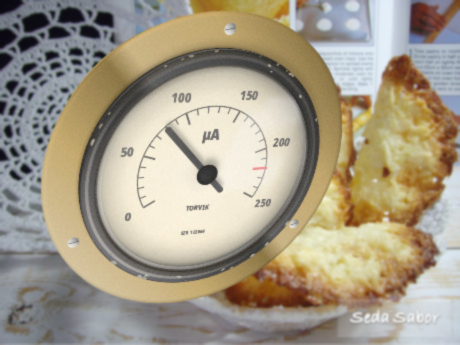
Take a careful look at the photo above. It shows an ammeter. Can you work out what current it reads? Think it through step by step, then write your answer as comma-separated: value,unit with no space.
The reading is 80,µA
